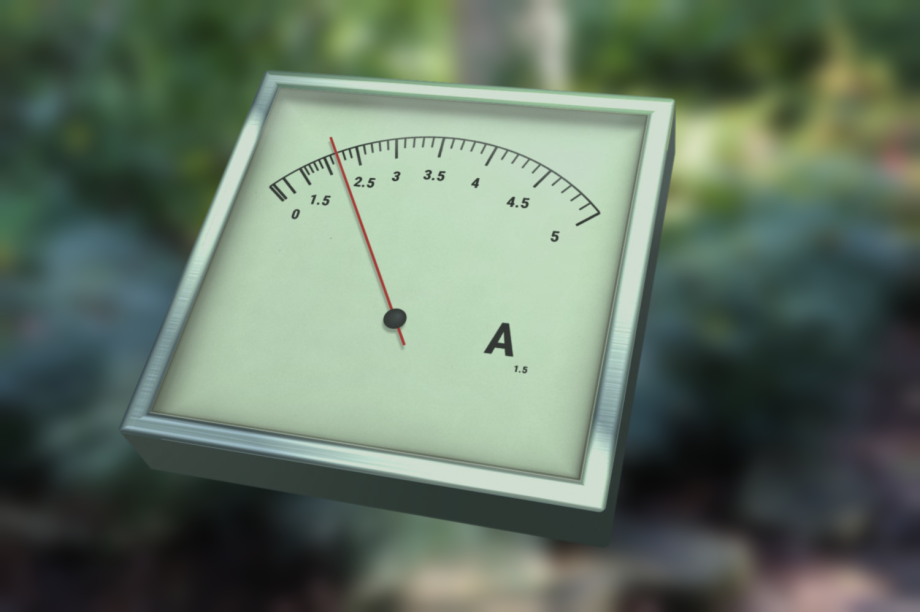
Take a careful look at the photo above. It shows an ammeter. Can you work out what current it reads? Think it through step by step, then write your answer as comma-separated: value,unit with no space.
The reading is 2.2,A
